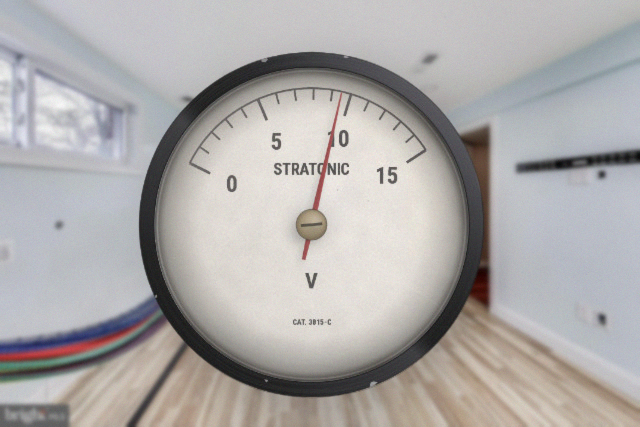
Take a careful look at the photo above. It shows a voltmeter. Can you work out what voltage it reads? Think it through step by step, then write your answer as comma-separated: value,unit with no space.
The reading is 9.5,V
